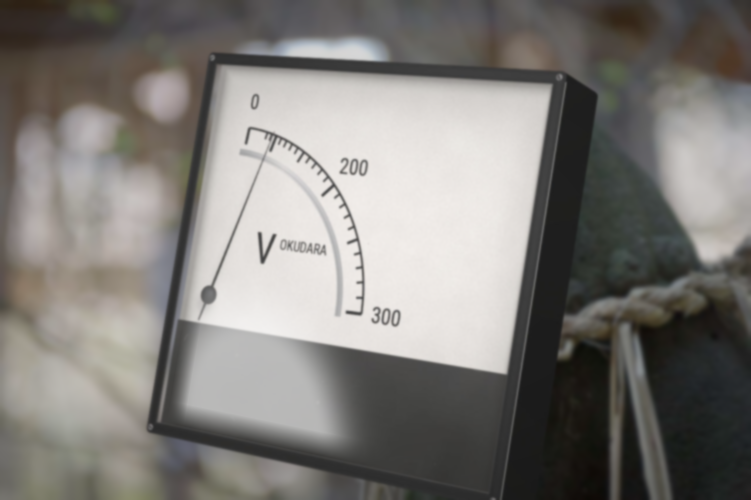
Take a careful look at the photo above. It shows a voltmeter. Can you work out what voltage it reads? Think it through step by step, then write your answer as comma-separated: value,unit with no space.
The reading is 100,V
